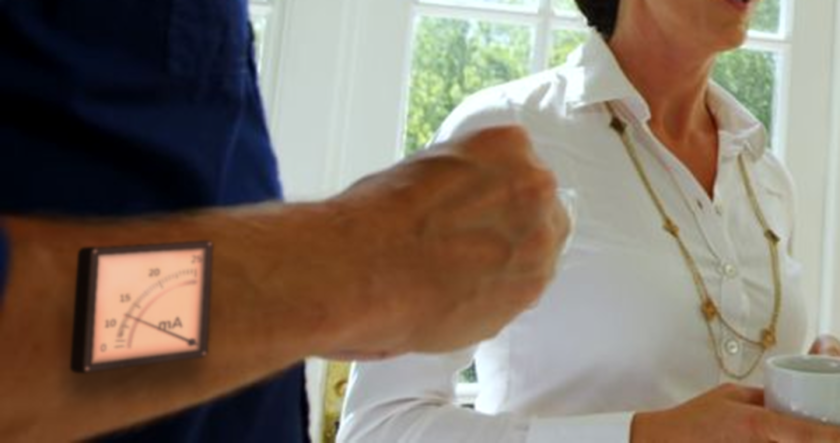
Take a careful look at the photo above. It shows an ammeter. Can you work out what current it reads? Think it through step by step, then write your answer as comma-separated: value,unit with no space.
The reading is 12.5,mA
